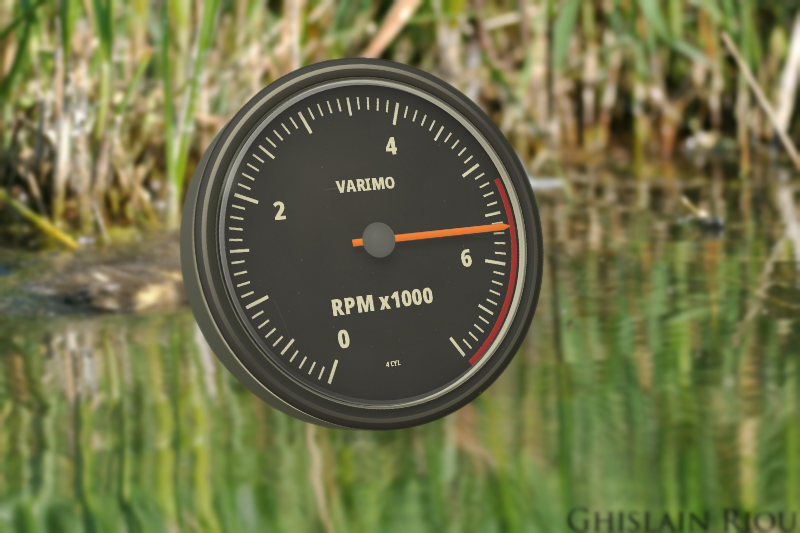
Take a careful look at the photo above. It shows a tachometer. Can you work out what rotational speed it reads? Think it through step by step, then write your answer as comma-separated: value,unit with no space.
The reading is 5650,rpm
